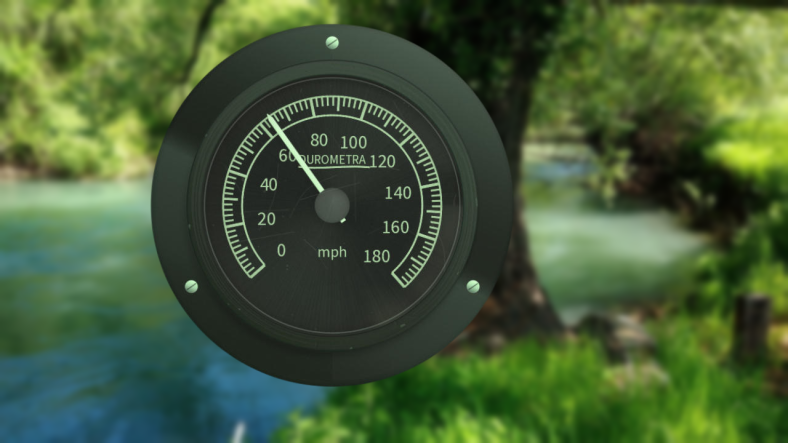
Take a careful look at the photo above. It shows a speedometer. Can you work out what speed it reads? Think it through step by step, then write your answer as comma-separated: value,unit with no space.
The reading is 64,mph
